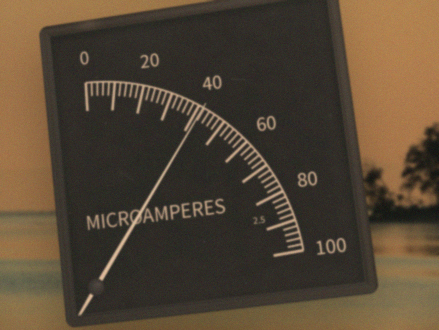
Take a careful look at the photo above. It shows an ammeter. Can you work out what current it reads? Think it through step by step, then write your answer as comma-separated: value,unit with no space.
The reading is 42,µA
